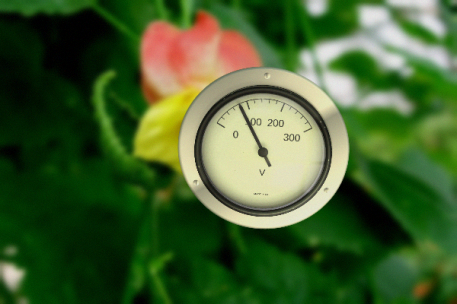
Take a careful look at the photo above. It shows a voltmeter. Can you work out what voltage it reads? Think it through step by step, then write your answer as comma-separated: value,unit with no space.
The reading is 80,V
